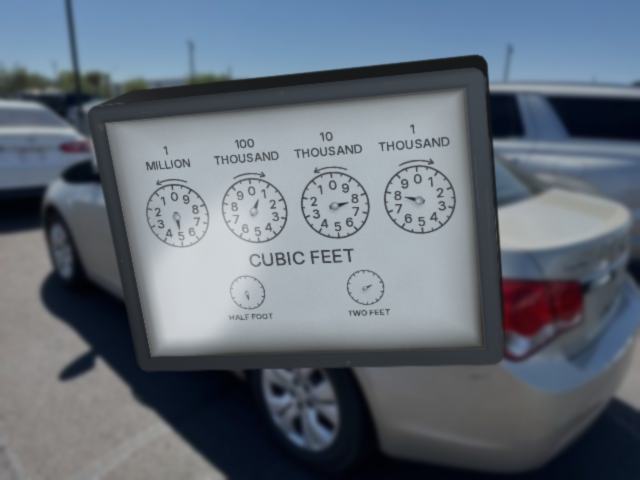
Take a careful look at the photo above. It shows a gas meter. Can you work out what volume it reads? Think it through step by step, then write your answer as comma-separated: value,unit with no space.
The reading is 507800,ft³
